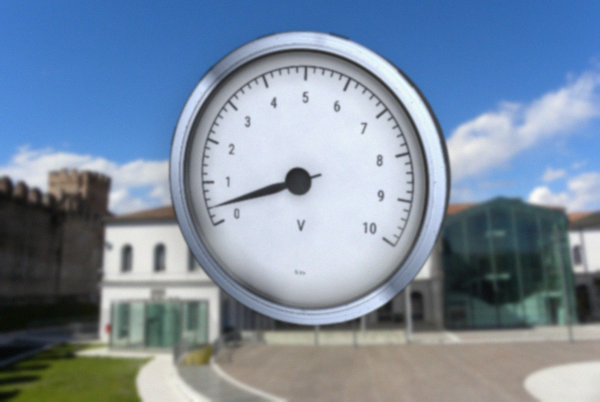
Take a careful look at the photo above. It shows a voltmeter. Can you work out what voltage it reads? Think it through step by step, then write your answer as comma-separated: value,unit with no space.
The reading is 0.4,V
